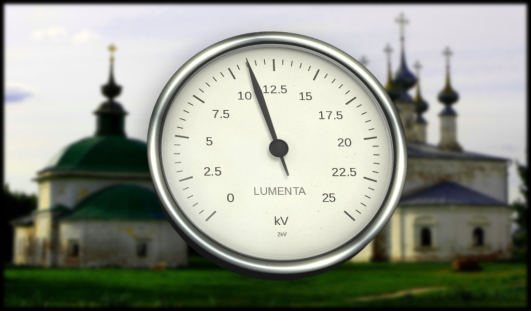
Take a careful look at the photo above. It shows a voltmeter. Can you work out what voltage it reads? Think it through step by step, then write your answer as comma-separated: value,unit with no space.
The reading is 11,kV
